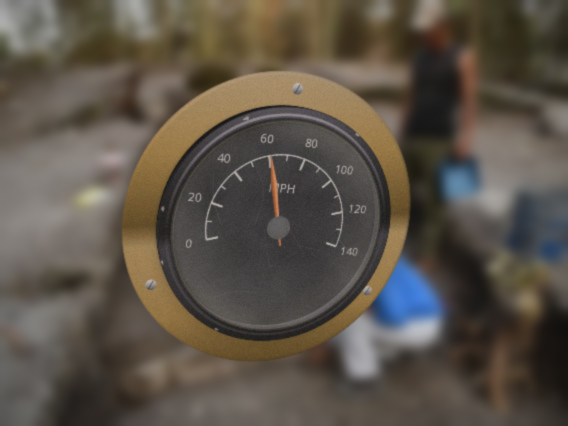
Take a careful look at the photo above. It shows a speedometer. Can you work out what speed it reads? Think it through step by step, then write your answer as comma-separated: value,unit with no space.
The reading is 60,mph
